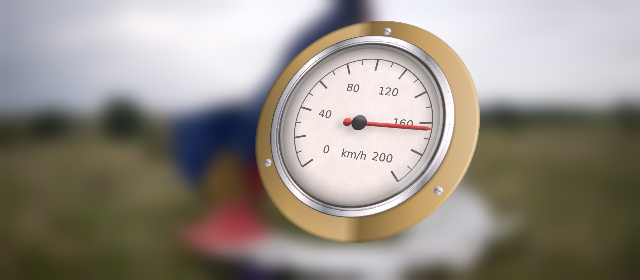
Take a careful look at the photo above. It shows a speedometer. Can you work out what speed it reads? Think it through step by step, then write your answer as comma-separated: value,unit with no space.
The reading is 165,km/h
